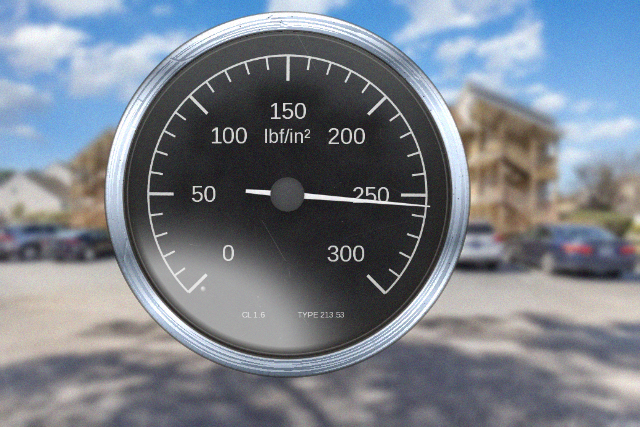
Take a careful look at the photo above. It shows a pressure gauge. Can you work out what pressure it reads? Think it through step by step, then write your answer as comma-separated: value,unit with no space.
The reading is 255,psi
